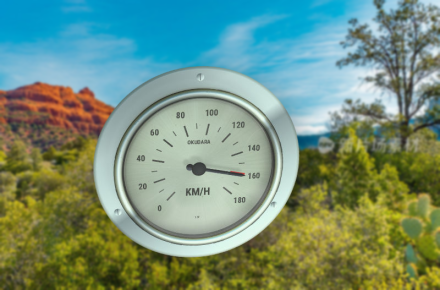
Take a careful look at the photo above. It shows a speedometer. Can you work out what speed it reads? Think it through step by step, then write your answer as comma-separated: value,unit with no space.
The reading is 160,km/h
